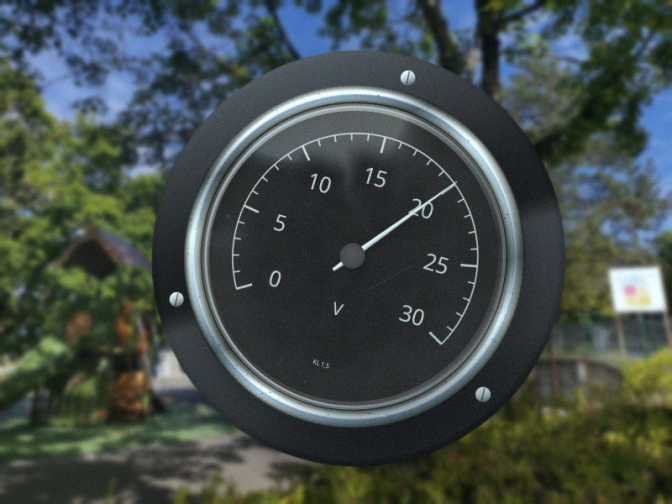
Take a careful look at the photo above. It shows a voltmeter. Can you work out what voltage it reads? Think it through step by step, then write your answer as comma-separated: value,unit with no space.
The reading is 20,V
